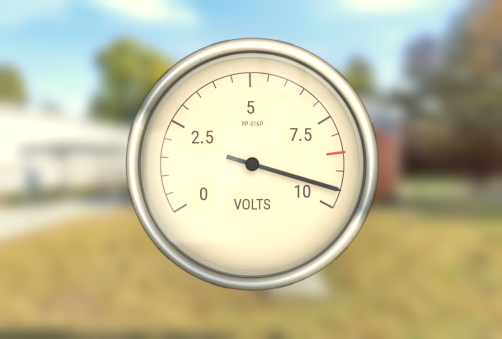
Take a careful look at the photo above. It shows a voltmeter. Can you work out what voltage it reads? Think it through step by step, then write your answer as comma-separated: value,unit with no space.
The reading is 9.5,V
